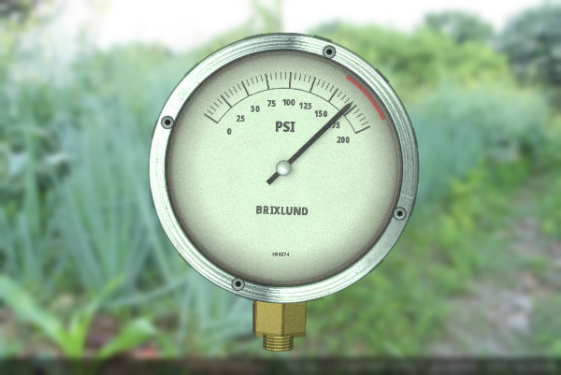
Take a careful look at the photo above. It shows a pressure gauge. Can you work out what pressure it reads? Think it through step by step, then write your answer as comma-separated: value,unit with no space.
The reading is 170,psi
